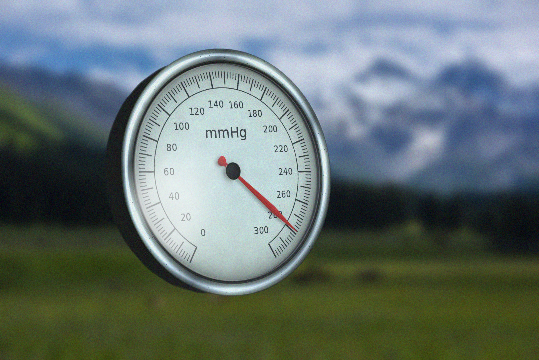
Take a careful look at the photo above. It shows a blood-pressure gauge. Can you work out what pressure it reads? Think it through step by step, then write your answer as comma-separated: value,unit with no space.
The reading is 280,mmHg
